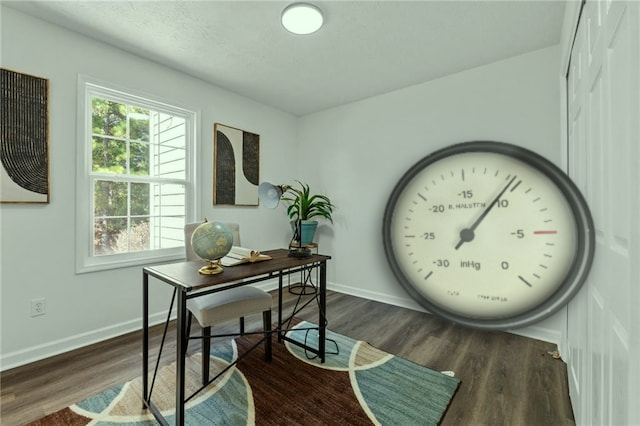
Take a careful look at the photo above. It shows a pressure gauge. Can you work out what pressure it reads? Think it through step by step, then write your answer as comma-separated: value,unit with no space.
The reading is -10.5,inHg
